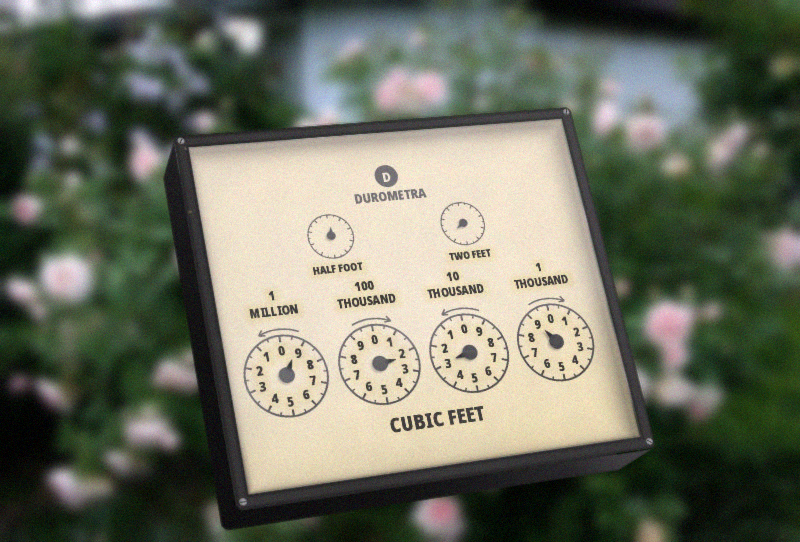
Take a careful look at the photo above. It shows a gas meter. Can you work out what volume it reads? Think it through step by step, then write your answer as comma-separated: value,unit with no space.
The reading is 922900,ft³
